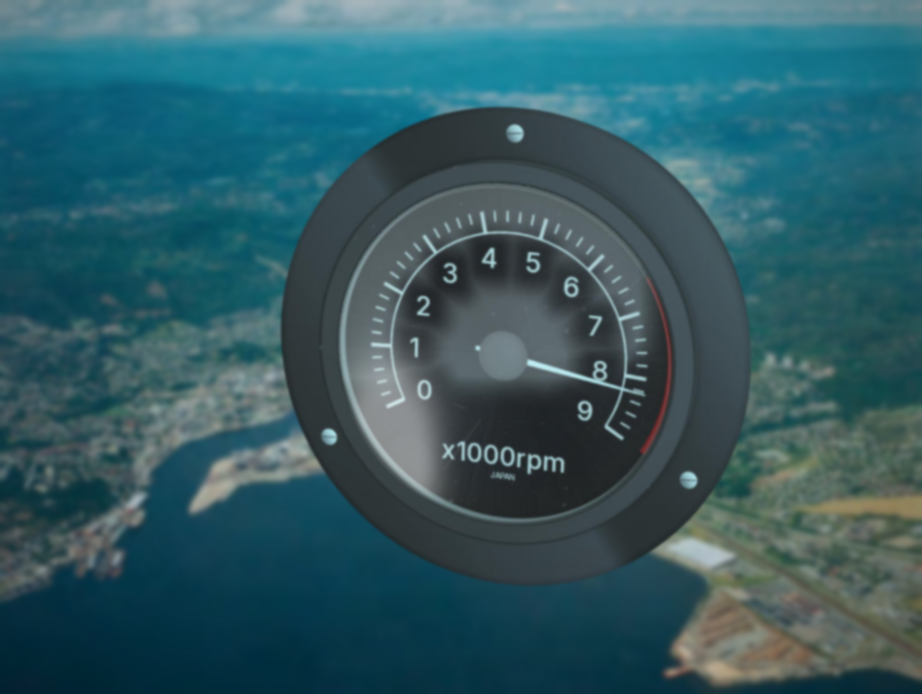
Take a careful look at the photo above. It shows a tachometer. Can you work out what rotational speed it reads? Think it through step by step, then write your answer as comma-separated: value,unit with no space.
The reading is 8200,rpm
